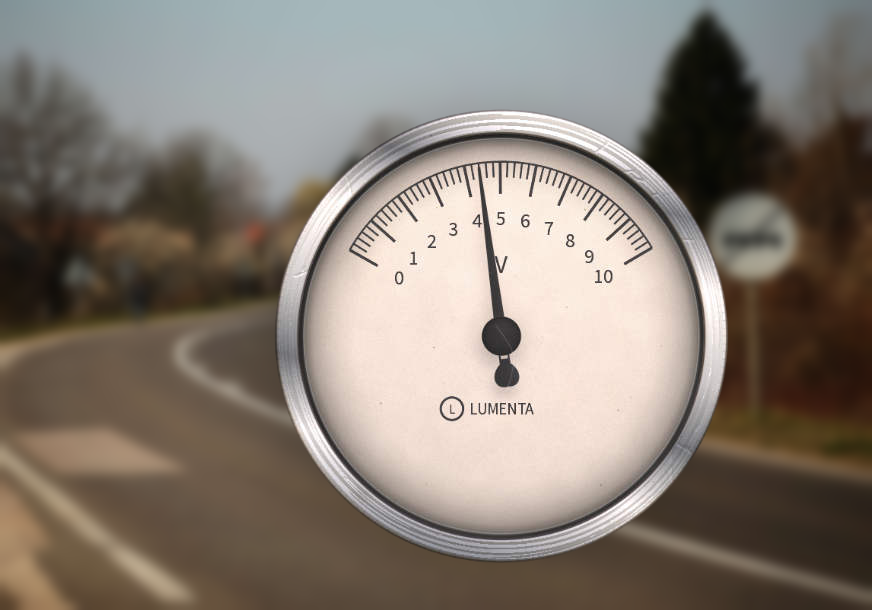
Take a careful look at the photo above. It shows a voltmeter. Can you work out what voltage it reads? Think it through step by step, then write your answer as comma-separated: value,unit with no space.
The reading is 4.4,V
